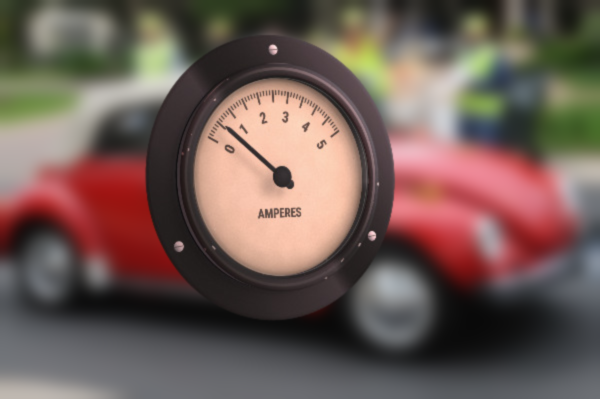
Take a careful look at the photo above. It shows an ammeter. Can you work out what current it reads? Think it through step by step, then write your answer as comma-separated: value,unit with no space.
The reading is 0.5,A
